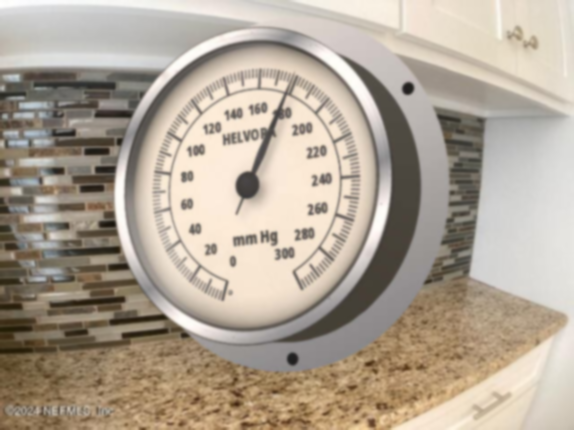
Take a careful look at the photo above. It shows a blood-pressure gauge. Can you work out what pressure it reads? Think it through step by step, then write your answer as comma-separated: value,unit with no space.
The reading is 180,mmHg
